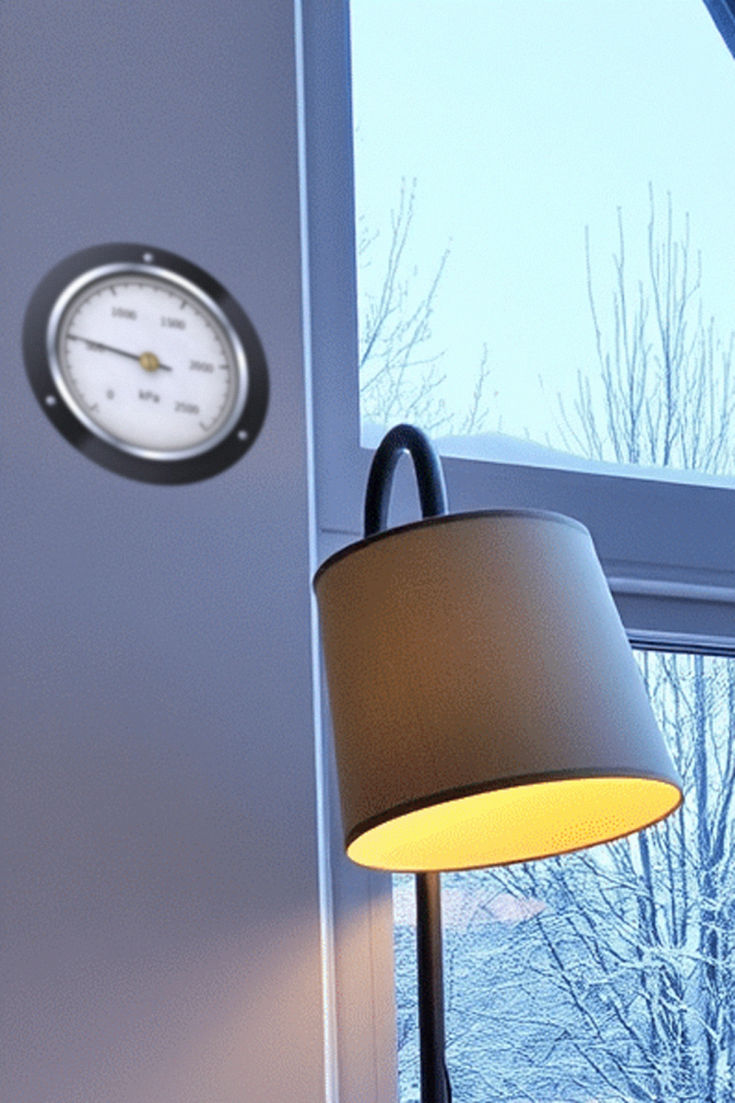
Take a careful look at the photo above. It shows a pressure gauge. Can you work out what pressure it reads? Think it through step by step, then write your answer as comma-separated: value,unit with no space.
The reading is 500,kPa
